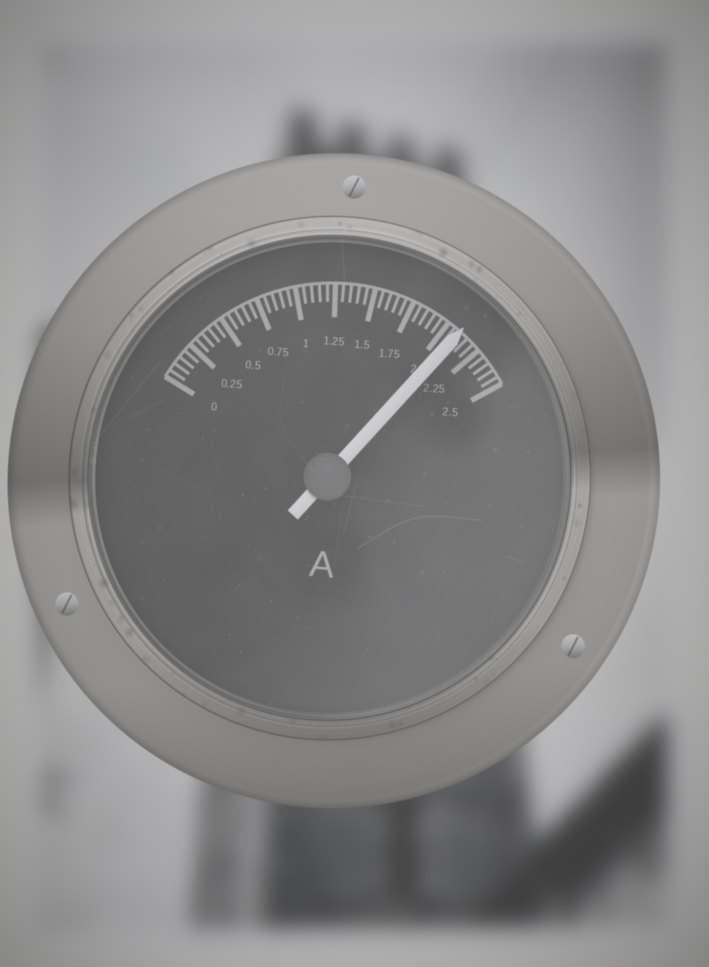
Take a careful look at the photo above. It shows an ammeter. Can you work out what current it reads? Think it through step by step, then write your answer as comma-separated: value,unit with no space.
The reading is 2.1,A
